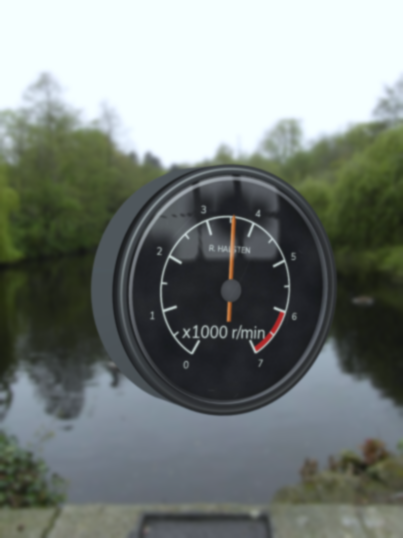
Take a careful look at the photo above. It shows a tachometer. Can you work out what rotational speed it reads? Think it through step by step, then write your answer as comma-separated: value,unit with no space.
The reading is 3500,rpm
